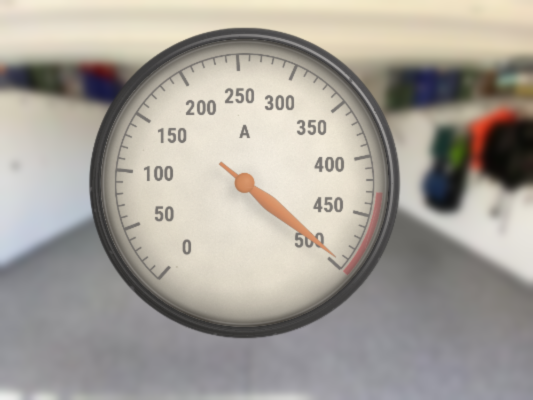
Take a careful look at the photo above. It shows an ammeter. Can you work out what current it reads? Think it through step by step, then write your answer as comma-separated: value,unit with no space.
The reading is 495,A
